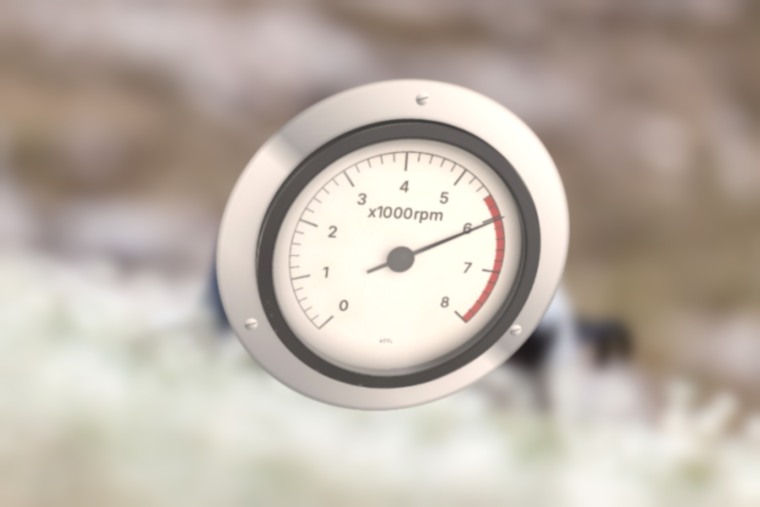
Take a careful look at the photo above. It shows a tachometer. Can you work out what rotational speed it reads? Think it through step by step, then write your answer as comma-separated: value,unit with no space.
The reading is 6000,rpm
